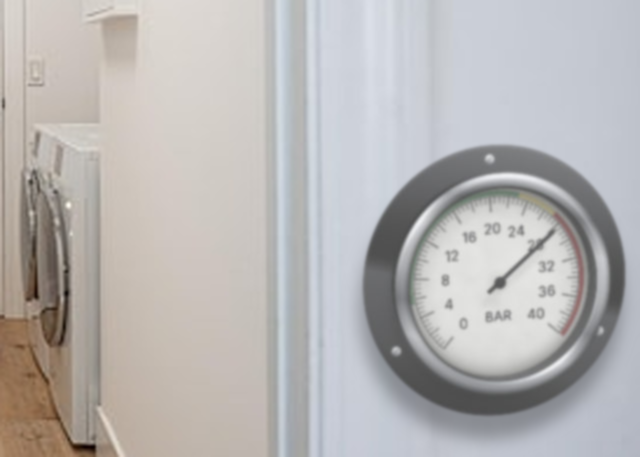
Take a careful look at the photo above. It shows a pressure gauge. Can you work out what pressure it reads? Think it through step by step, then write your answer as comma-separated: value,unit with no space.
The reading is 28,bar
